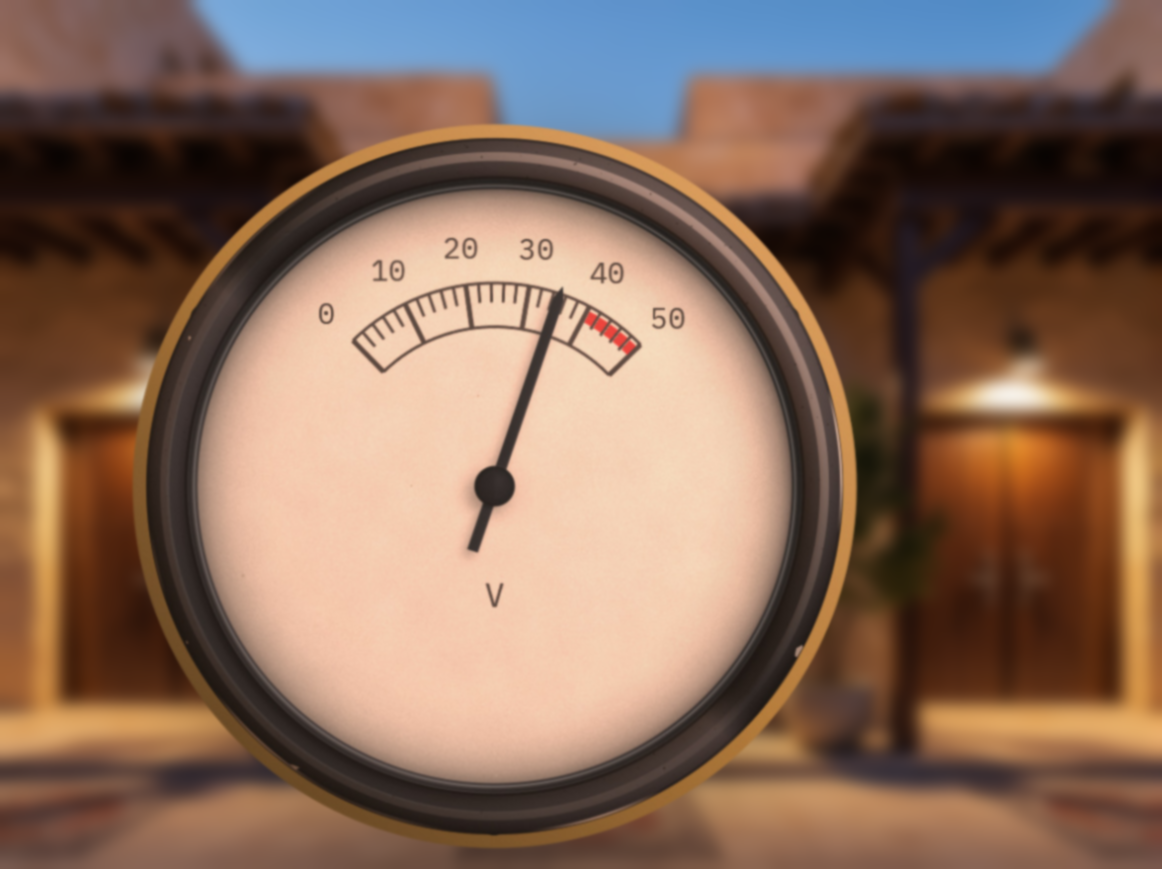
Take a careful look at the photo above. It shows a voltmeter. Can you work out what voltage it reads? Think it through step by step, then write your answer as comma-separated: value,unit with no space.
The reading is 35,V
